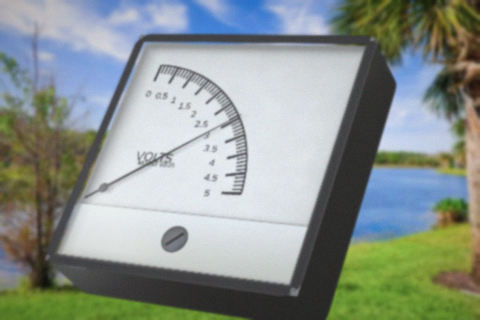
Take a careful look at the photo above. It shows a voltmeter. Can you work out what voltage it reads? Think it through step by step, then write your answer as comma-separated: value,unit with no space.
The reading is 3,V
